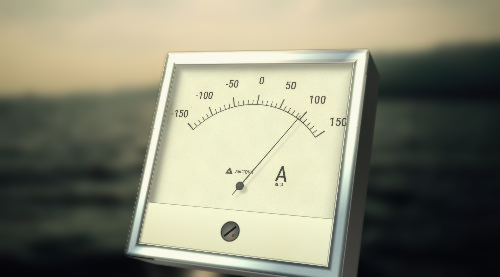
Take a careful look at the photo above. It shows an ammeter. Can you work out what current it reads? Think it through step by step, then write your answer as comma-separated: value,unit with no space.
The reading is 100,A
